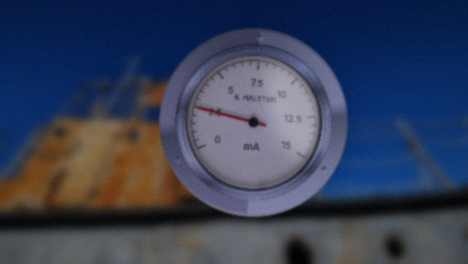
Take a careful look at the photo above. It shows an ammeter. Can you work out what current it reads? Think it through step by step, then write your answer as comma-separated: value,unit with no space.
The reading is 2.5,mA
